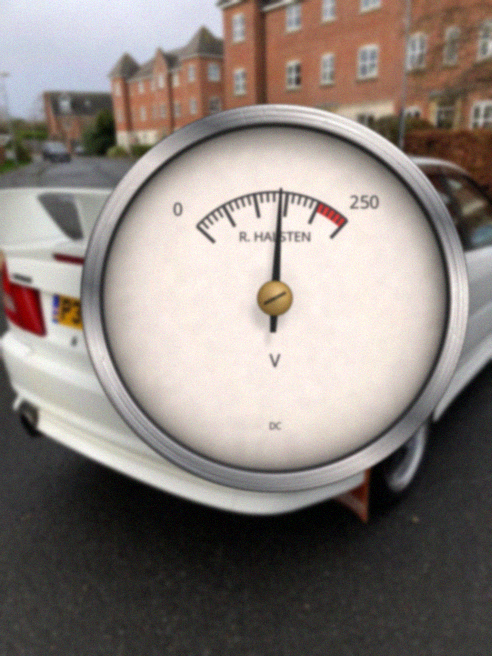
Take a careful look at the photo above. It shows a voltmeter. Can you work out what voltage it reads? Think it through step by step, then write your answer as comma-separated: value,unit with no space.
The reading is 140,V
